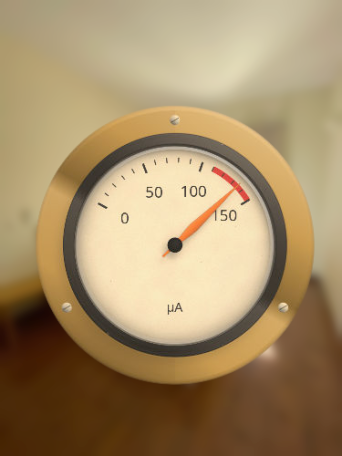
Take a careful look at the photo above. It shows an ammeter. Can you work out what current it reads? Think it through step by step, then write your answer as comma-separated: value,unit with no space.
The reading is 135,µA
